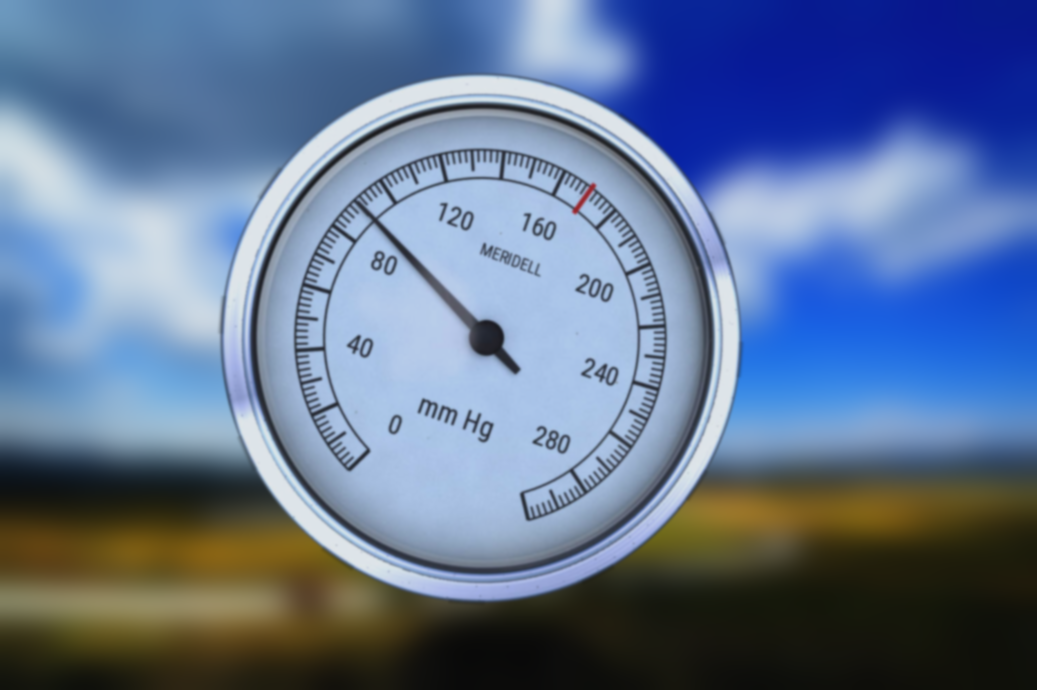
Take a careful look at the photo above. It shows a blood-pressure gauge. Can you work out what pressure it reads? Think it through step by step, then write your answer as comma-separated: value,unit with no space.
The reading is 90,mmHg
